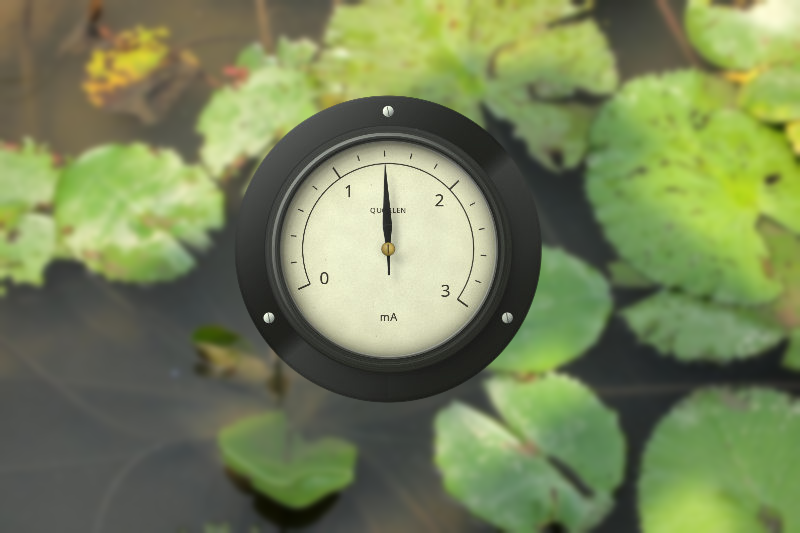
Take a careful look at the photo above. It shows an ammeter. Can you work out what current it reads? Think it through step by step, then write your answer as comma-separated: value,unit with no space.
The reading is 1.4,mA
